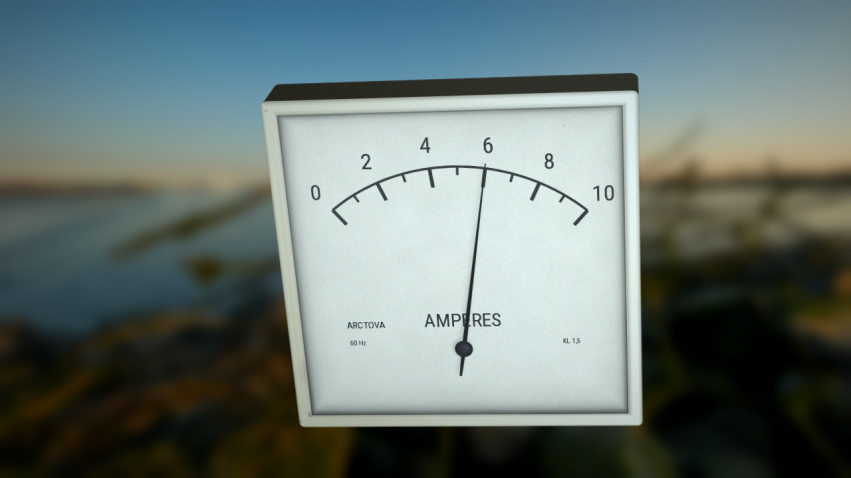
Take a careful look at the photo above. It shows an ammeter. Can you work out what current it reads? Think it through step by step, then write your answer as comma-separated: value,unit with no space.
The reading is 6,A
